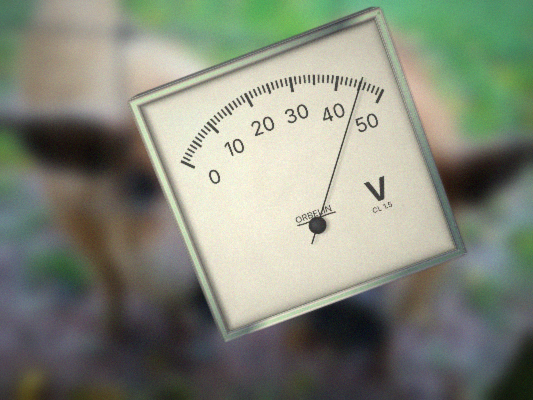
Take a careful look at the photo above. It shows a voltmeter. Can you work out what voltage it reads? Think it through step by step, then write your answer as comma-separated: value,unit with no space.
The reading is 45,V
